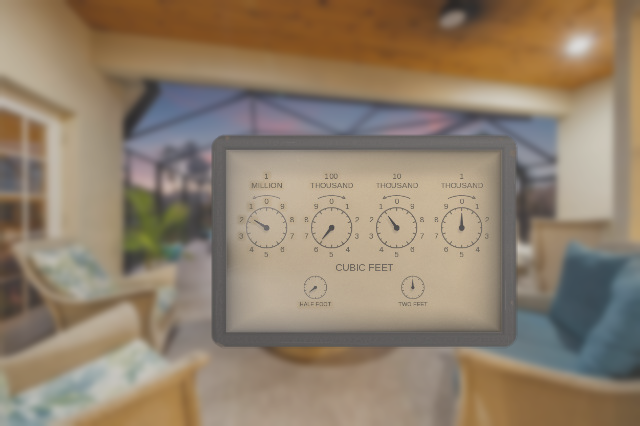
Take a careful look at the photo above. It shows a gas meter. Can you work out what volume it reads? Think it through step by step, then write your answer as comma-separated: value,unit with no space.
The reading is 161000,ft³
